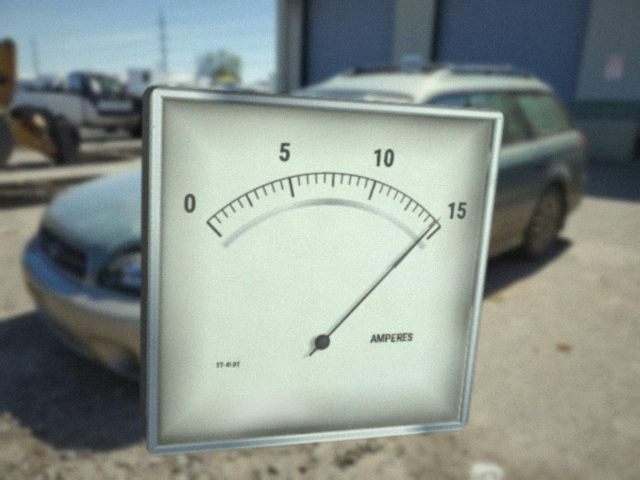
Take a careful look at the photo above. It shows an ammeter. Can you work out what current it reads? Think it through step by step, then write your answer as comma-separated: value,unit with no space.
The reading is 14.5,A
